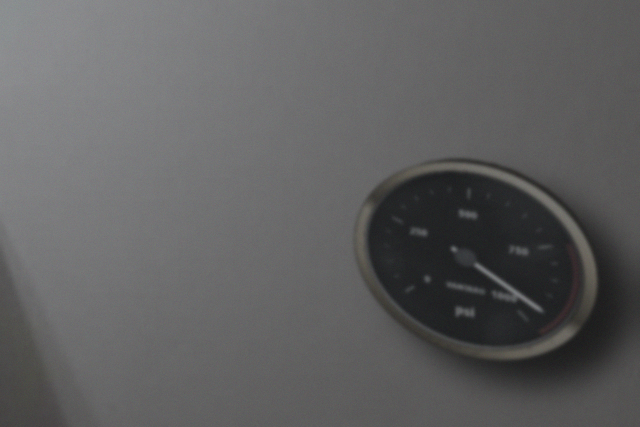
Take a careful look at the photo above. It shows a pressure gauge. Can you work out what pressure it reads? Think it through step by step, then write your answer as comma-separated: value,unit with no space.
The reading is 950,psi
